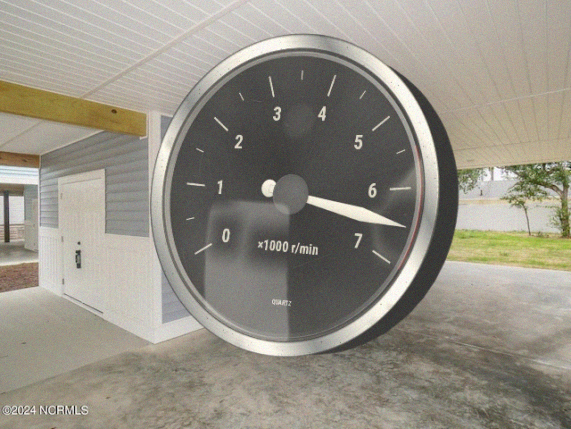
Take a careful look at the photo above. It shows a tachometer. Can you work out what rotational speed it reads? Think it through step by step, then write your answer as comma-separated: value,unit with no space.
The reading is 6500,rpm
